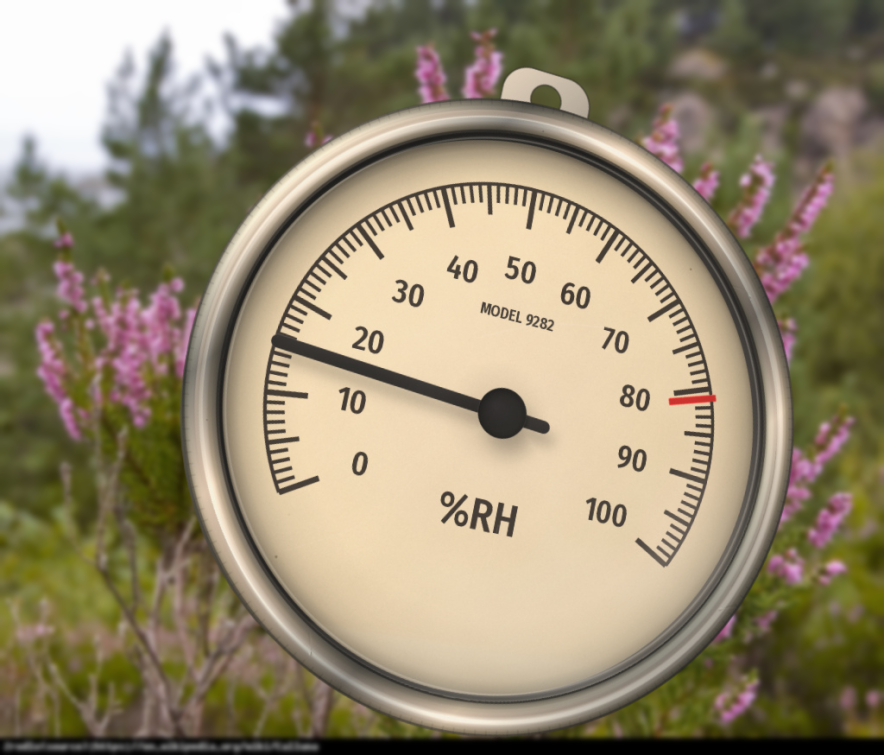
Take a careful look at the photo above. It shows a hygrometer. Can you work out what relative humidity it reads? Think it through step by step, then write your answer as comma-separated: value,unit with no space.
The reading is 15,%
